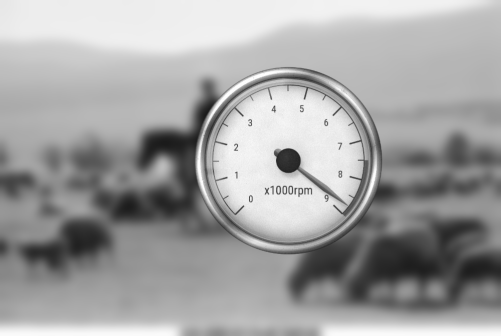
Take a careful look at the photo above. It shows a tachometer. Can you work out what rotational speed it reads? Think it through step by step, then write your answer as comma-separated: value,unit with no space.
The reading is 8750,rpm
